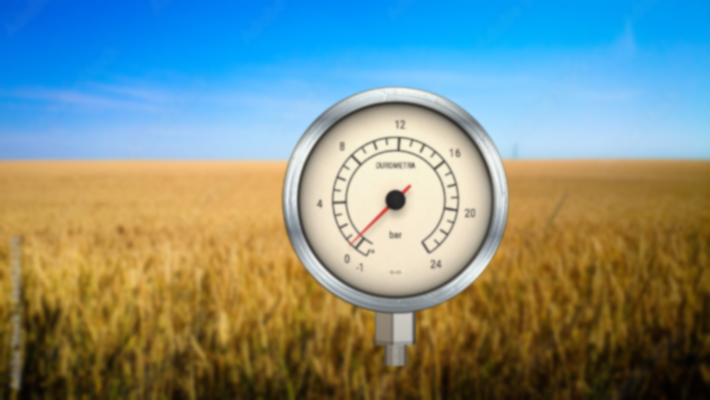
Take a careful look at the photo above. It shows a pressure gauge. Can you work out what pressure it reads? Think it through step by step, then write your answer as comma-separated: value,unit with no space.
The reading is 0.5,bar
